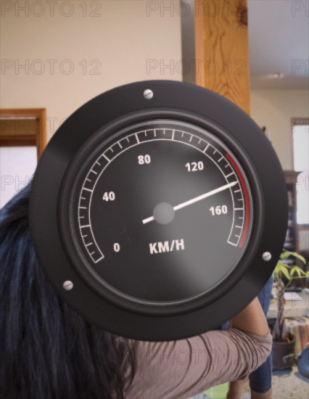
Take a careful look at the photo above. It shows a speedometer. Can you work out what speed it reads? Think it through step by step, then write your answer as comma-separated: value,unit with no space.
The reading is 145,km/h
